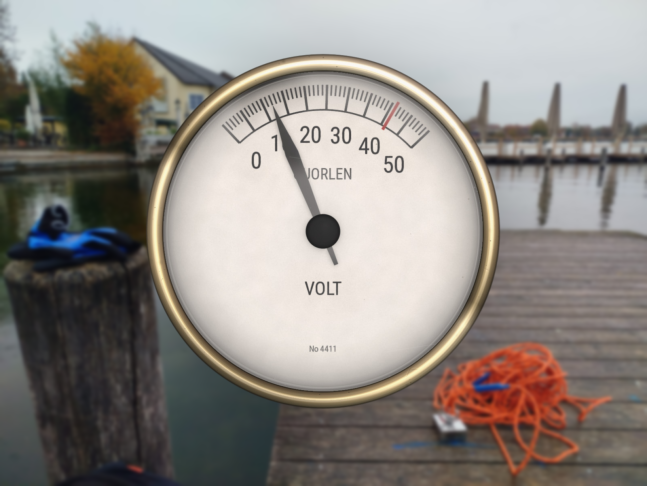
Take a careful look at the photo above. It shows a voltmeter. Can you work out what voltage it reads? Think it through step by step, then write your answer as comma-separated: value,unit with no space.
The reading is 12,V
